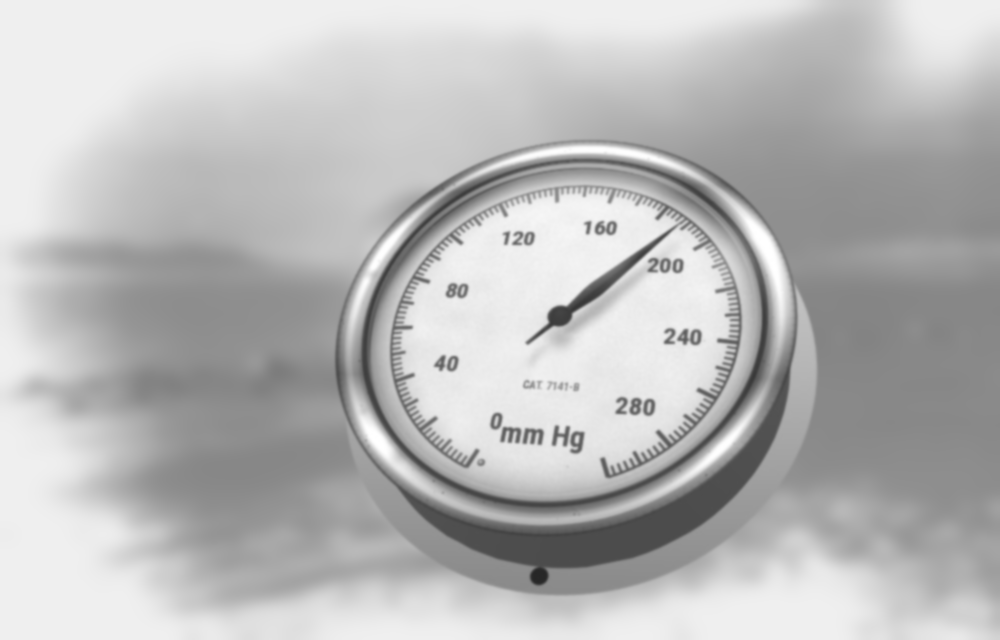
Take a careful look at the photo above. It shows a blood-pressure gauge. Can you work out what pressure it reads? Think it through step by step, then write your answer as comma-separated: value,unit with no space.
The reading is 190,mmHg
